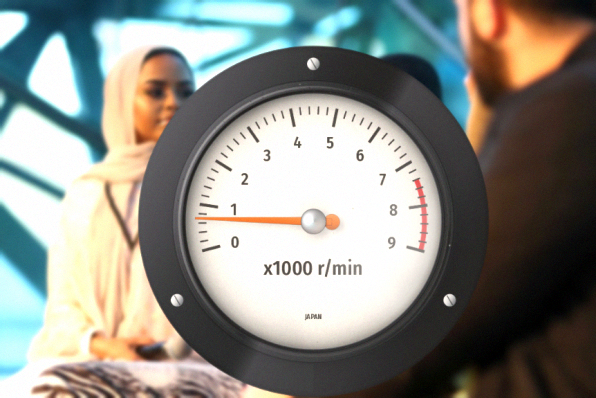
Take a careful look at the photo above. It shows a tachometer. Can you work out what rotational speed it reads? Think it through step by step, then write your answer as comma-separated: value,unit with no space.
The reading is 700,rpm
